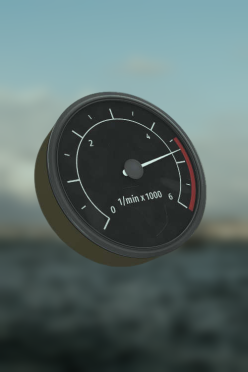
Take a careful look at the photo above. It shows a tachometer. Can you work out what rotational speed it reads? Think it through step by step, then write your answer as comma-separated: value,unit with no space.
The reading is 4750,rpm
